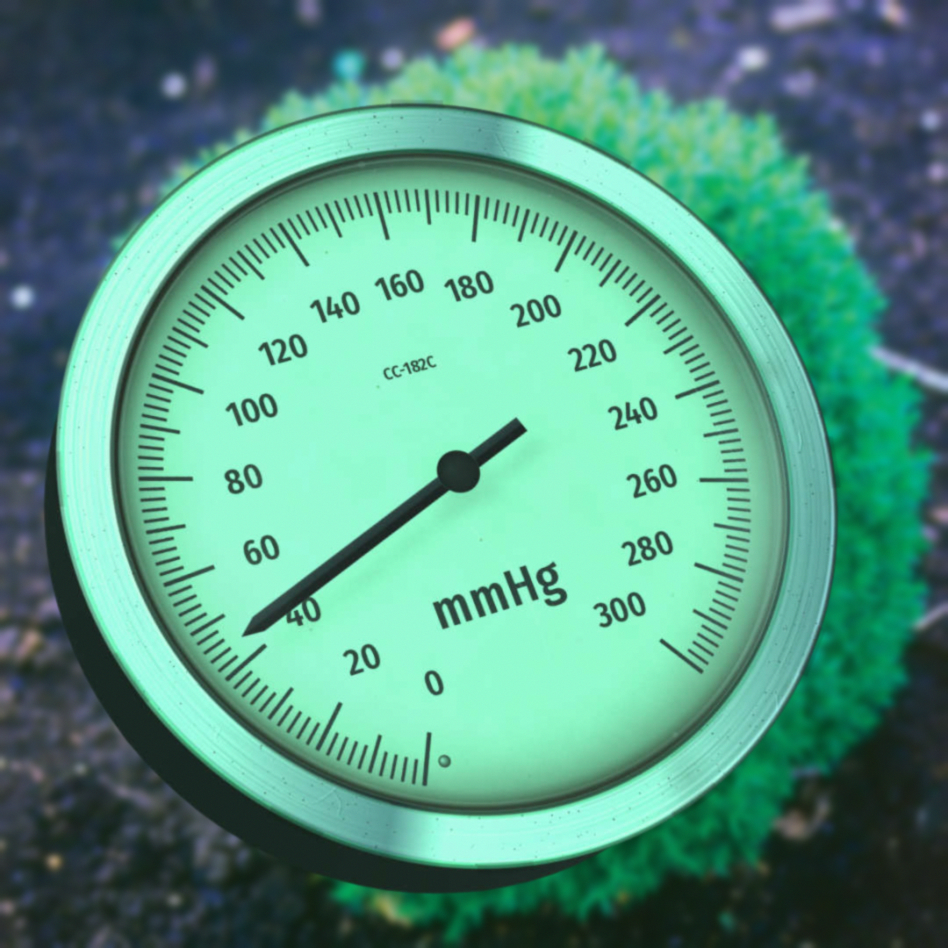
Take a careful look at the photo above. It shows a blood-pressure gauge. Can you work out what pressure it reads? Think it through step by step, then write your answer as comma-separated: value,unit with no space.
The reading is 44,mmHg
